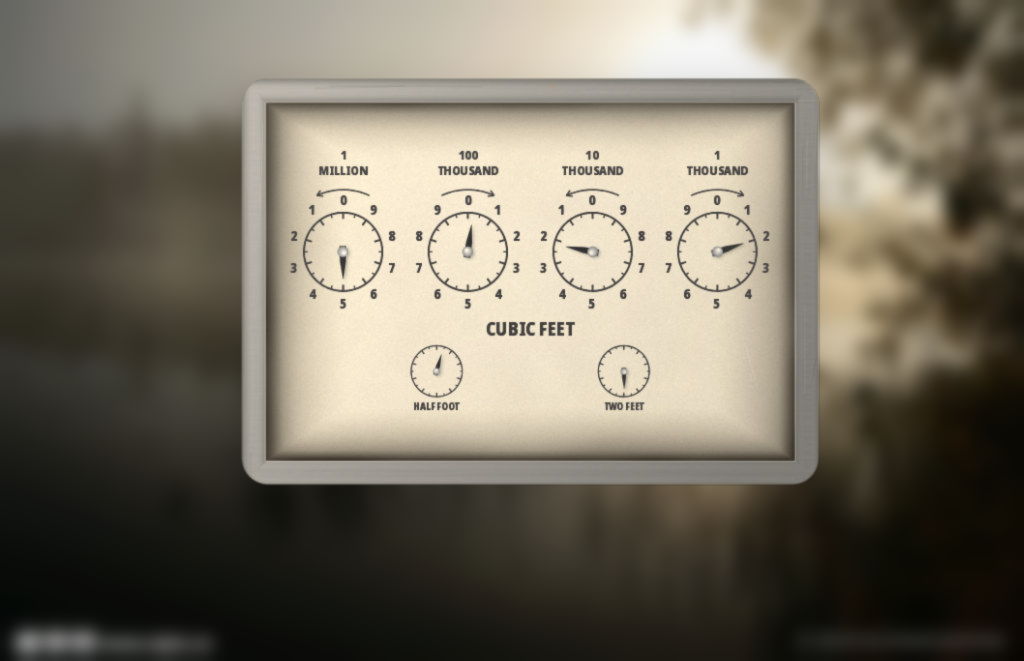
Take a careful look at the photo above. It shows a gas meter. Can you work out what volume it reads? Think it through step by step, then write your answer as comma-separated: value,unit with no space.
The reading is 502200,ft³
